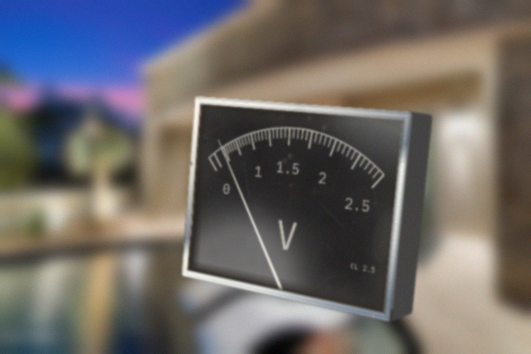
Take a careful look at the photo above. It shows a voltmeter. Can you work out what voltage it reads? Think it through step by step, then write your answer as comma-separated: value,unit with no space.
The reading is 0.5,V
